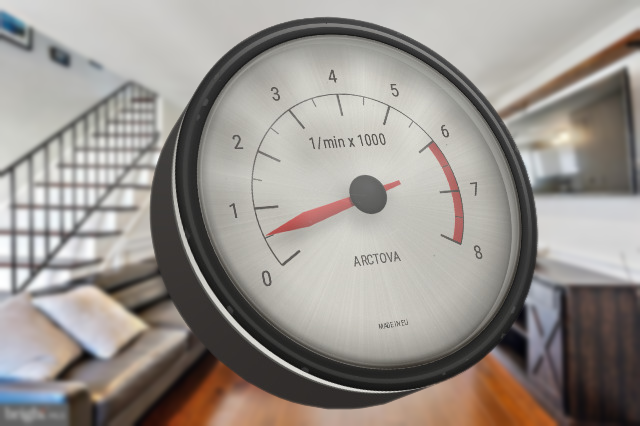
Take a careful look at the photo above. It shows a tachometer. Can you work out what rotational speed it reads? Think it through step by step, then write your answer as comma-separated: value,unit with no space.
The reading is 500,rpm
